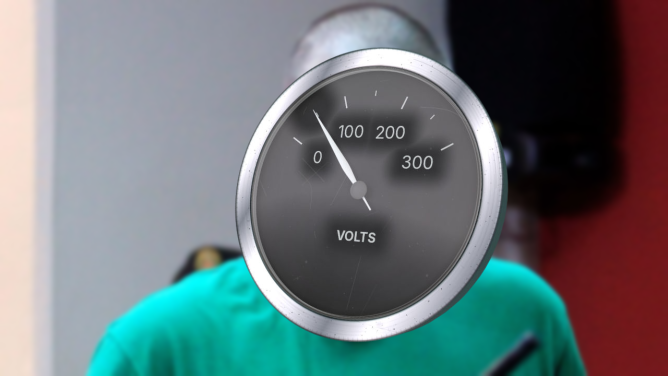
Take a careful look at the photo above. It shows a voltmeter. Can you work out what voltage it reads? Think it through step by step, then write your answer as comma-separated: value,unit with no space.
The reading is 50,V
